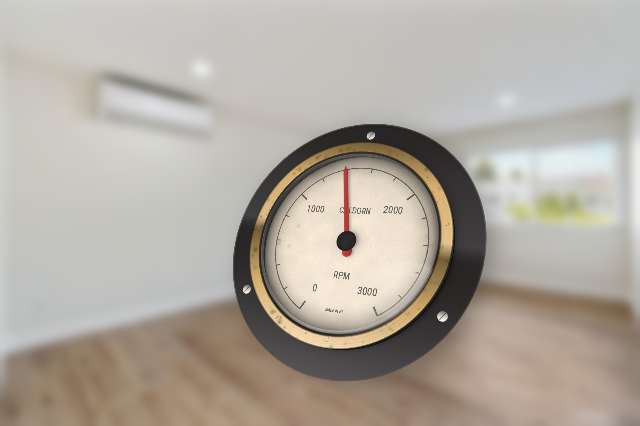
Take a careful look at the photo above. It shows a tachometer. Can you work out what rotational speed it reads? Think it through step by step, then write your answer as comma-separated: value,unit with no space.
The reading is 1400,rpm
